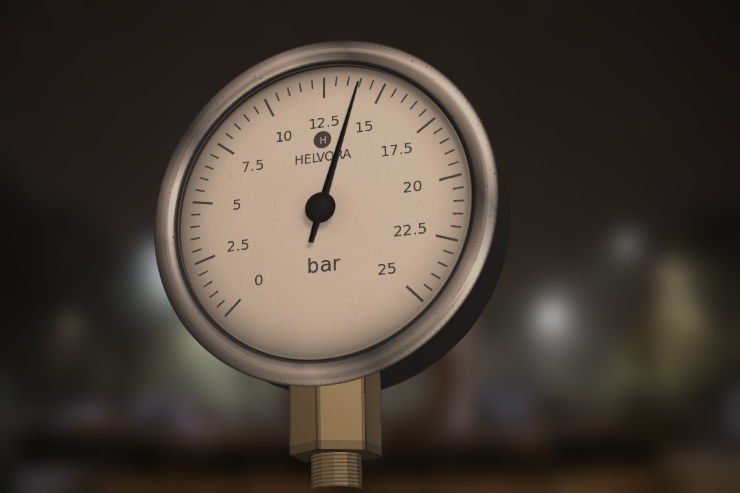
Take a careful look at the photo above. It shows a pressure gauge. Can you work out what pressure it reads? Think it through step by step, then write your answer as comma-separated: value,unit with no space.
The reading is 14,bar
